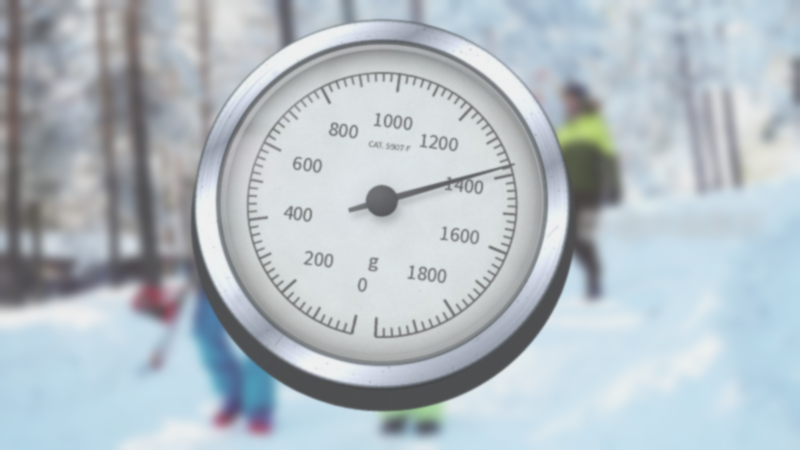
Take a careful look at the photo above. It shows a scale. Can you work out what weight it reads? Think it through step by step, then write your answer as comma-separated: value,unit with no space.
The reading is 1380,g
